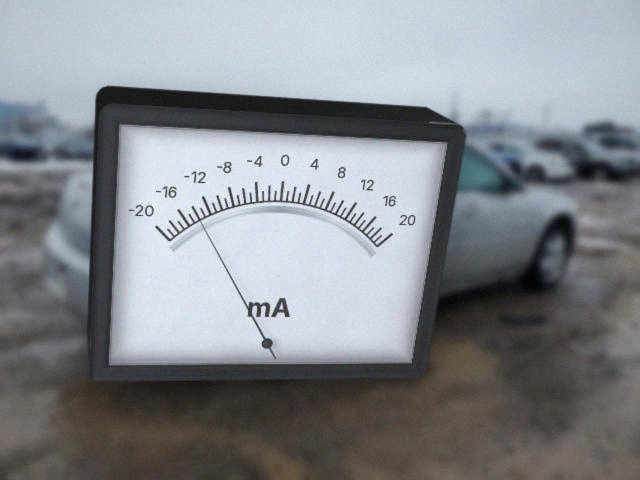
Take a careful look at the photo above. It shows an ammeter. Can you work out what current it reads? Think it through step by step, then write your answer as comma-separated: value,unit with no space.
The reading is -14,mA
